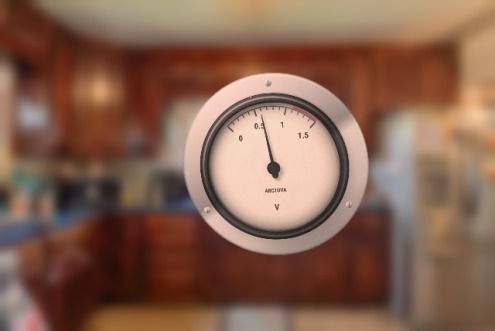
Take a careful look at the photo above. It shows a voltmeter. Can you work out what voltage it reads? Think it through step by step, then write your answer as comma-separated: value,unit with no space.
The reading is 0.6,V
